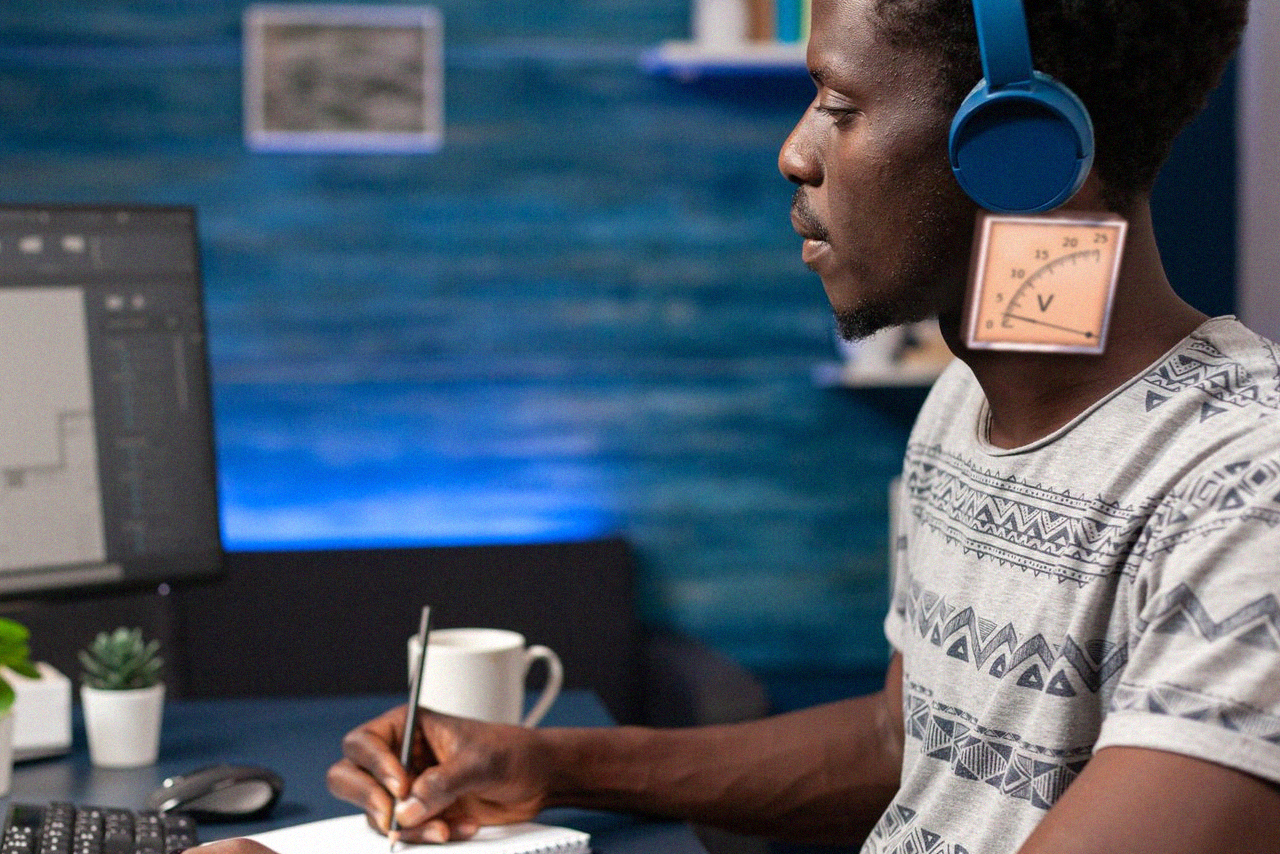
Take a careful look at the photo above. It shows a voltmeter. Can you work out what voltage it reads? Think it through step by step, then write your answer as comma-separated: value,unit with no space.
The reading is 2.5,V
